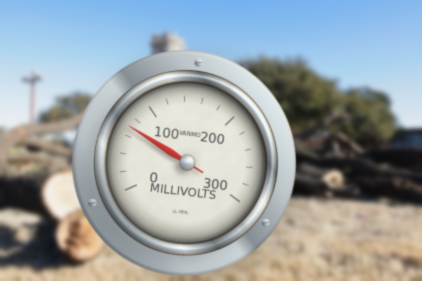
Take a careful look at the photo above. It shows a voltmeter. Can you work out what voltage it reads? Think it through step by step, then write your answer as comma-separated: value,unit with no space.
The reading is 70,mV
